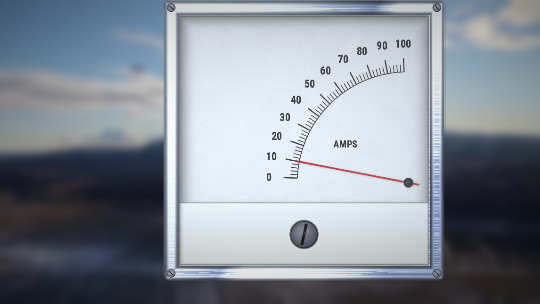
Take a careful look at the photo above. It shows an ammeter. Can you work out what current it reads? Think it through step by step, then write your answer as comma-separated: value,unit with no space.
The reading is 10,A
